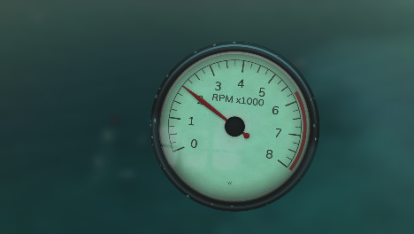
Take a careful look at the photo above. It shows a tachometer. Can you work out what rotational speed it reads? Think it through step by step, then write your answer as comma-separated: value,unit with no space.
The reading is 2000,rpm
